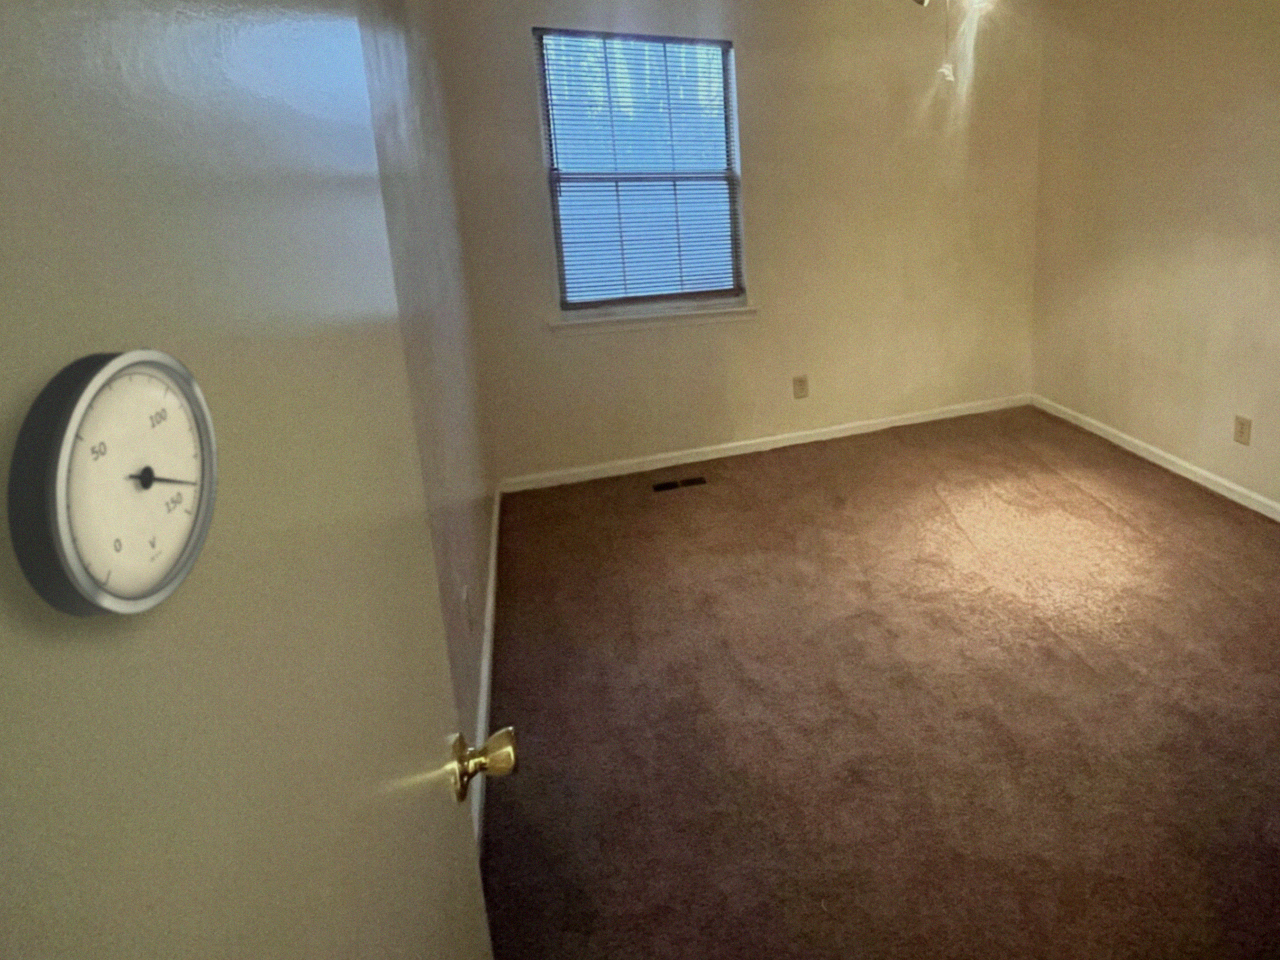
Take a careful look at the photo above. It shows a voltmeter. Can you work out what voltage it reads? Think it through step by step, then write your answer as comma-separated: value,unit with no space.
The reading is 140,V
